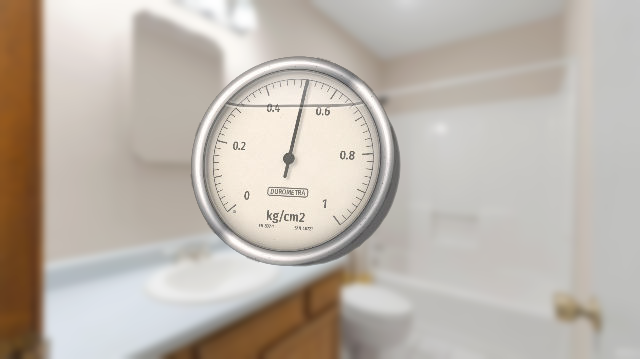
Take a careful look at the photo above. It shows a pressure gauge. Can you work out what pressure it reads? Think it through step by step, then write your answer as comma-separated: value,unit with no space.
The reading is 0.52,kg/cm²
